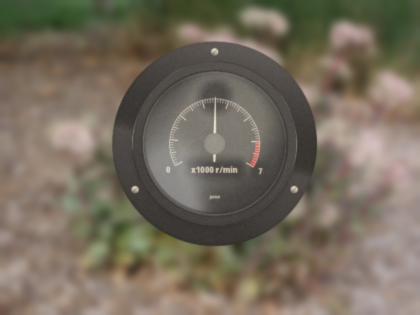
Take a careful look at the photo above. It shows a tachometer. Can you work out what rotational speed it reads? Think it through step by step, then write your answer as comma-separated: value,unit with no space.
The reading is 3500,rpm
